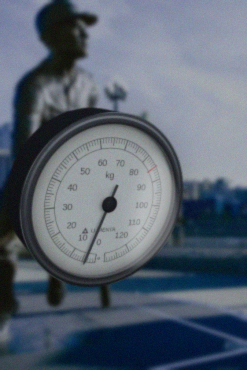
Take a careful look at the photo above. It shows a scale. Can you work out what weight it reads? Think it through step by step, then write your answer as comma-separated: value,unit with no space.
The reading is 5,kg
